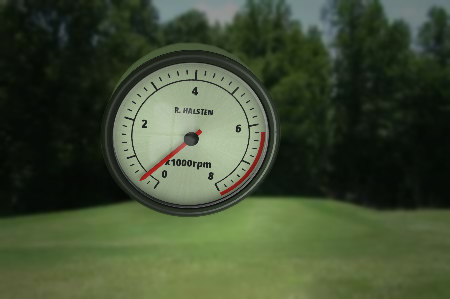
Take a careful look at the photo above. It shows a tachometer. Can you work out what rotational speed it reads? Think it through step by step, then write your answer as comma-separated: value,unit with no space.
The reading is 400,rpm
